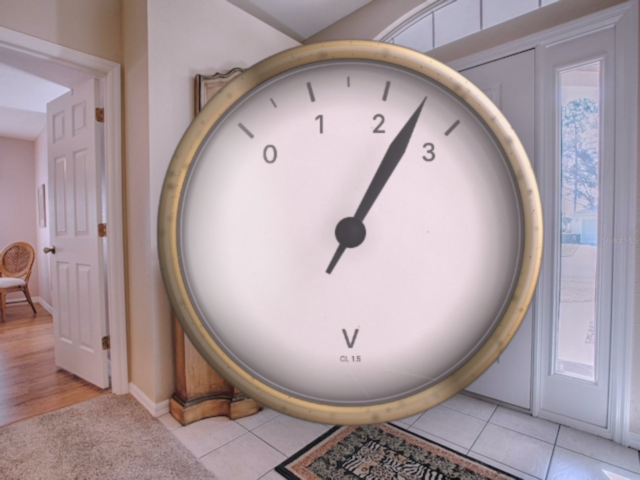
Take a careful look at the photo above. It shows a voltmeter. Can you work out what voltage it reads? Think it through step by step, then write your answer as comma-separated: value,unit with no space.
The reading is 2.5,V
